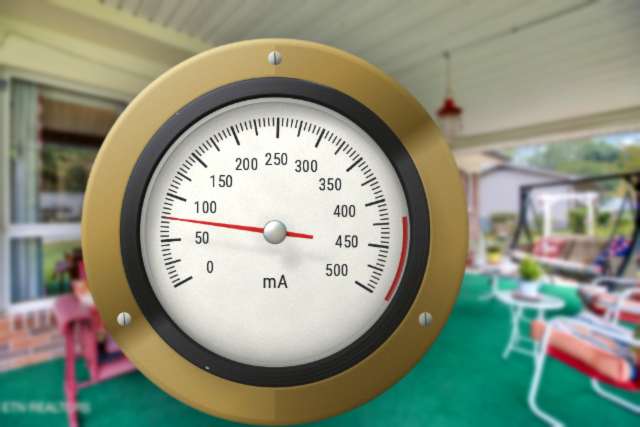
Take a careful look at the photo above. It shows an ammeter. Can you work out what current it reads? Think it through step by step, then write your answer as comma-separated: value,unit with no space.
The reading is 75,mA
